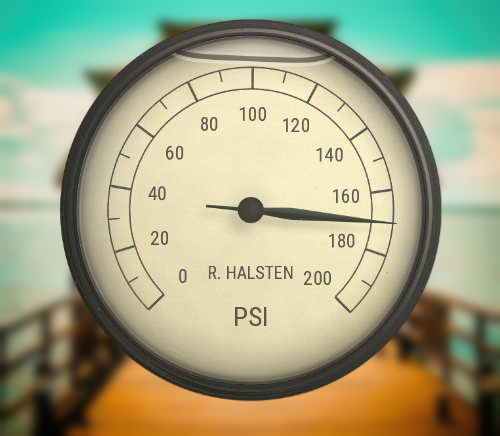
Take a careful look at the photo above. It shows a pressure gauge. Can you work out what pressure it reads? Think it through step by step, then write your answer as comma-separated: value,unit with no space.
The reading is 170,psi
